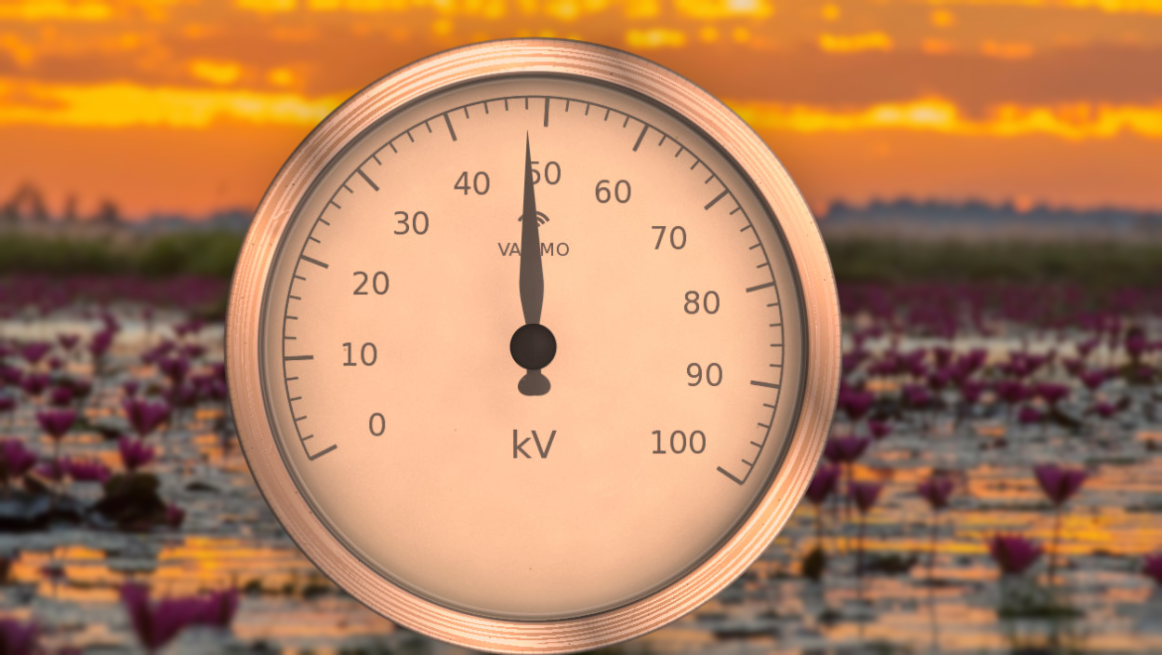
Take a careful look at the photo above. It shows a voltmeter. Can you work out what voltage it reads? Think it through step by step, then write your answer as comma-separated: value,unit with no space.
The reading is 48,kV
